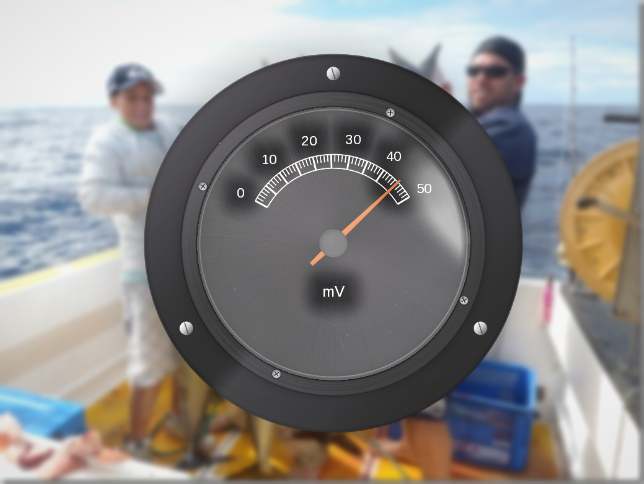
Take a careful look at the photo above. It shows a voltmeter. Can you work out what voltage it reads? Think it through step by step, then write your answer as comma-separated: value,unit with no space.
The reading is 45,mV
